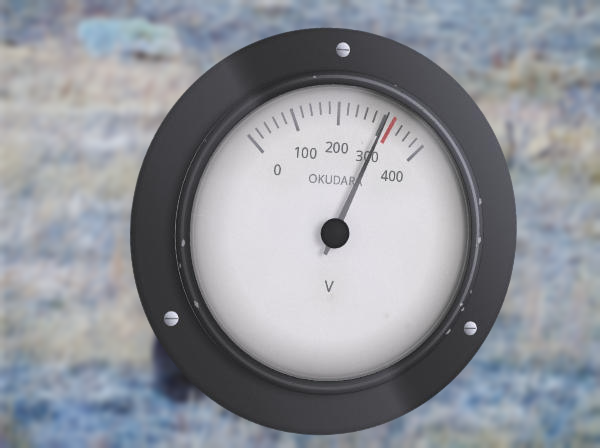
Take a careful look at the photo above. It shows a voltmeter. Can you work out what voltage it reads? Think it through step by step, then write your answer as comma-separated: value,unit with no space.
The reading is 300,V
